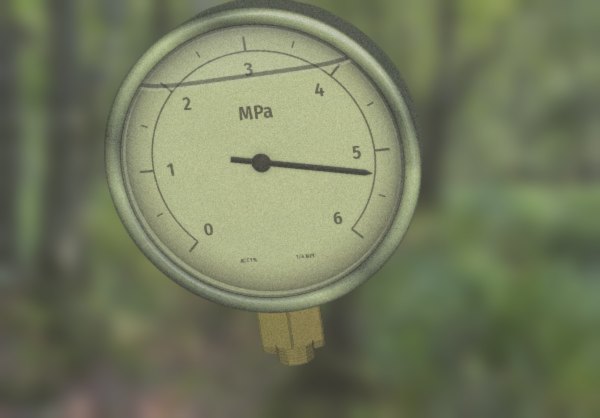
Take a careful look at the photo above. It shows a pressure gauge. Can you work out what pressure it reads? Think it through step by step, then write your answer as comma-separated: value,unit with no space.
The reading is 5.25,MPa
